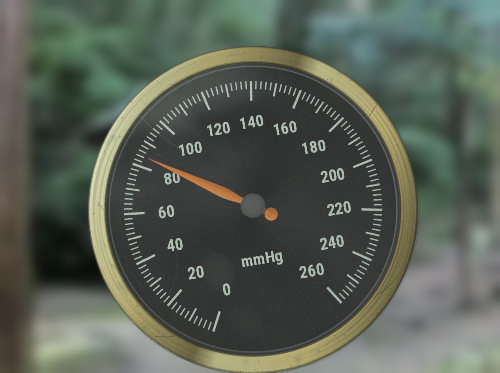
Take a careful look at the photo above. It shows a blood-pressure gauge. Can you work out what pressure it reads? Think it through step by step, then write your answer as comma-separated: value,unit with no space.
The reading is 84,mmHg
